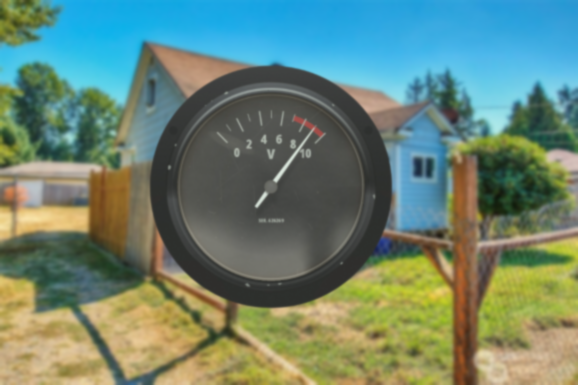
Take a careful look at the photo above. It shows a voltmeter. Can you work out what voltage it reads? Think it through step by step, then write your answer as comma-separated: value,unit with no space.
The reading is 9,V
